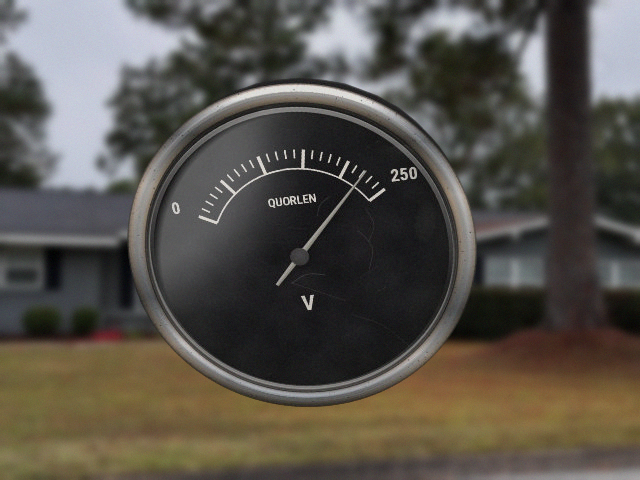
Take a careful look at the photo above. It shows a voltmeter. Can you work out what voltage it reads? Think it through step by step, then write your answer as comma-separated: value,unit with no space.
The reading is 220,V
